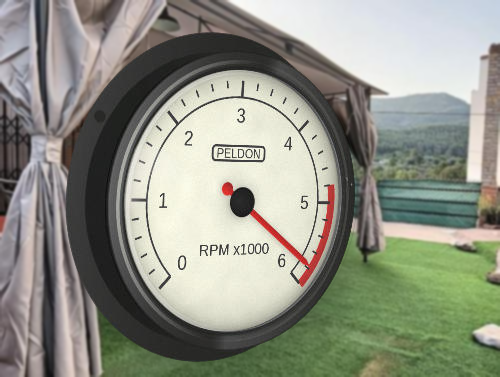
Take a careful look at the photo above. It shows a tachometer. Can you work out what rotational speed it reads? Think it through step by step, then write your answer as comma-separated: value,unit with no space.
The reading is 5800,rpm
